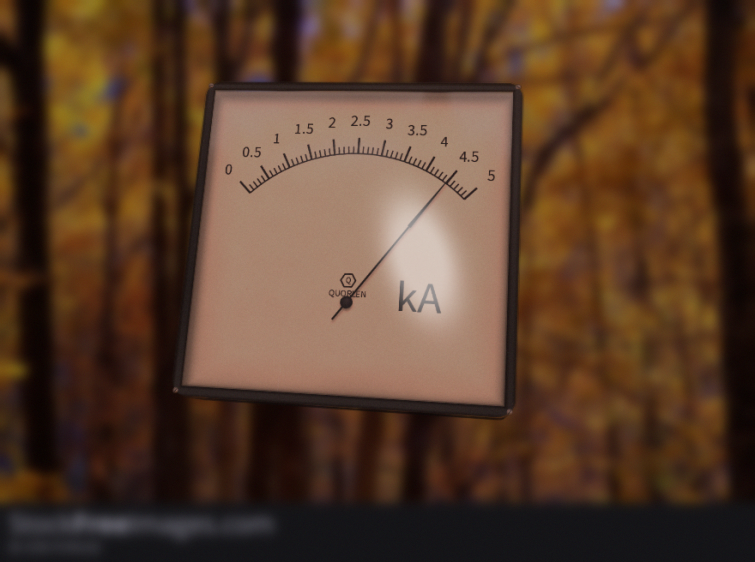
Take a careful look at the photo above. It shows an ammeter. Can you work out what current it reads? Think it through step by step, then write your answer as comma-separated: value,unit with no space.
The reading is 4.5,kA
